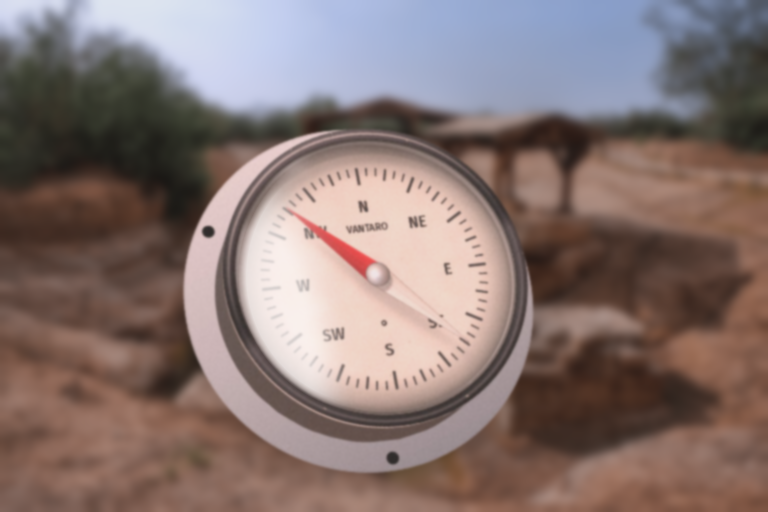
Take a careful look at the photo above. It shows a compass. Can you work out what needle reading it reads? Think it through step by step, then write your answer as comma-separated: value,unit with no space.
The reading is 315,°
